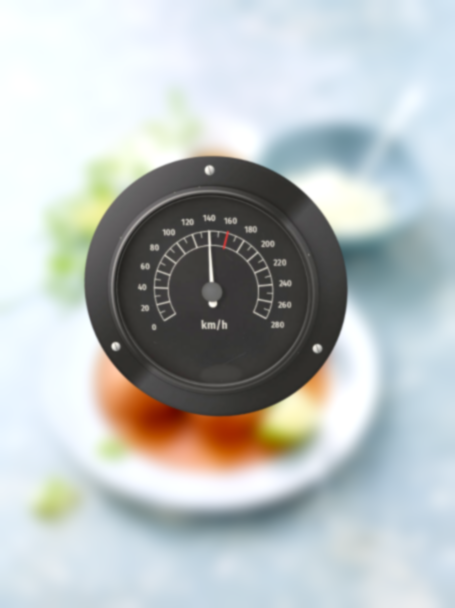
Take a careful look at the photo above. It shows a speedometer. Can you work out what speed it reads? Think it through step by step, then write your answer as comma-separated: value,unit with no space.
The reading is 140,km/h
